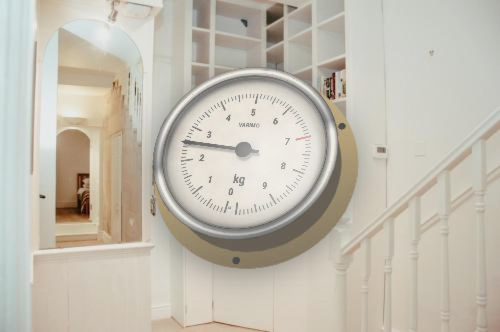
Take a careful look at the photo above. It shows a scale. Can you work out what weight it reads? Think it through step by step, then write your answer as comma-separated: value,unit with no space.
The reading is 2.5,kg
